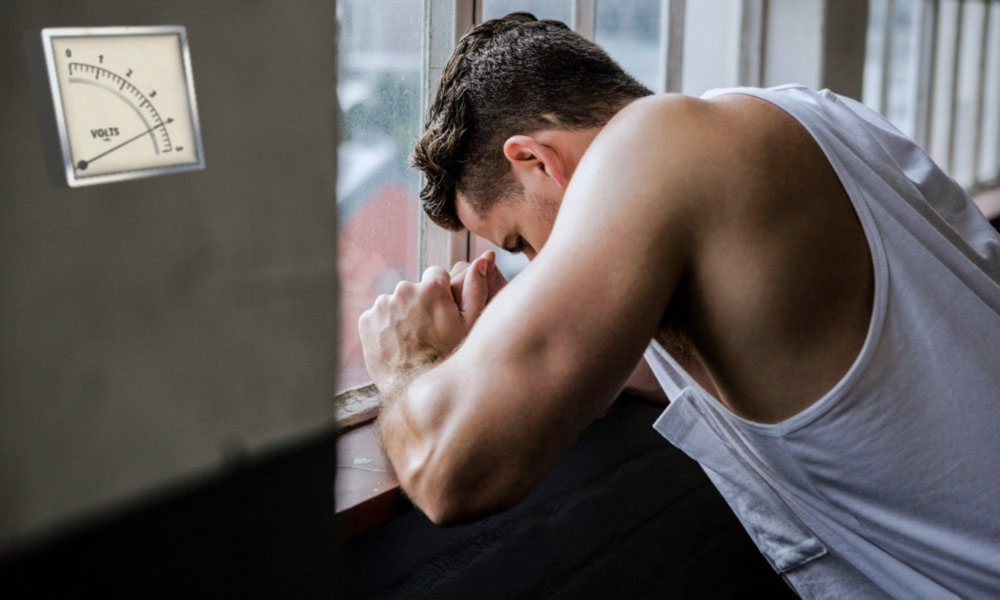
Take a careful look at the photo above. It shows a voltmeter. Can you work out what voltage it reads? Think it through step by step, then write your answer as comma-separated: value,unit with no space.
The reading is 4,V
